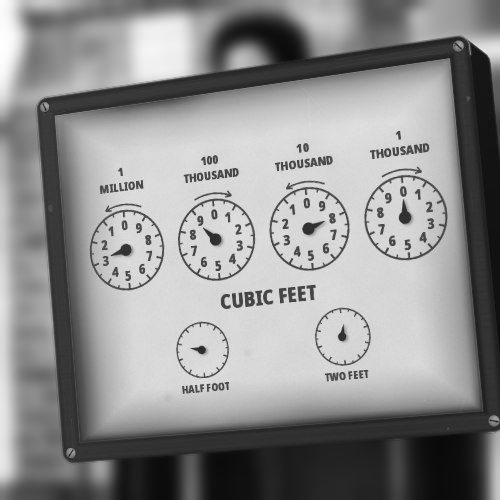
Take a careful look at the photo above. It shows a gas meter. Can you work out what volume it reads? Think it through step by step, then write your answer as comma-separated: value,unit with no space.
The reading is 288000,ft³
